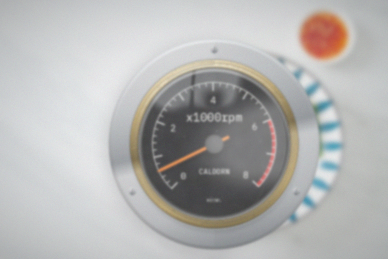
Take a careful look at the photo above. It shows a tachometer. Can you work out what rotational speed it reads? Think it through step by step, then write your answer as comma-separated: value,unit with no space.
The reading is 600,rpm
